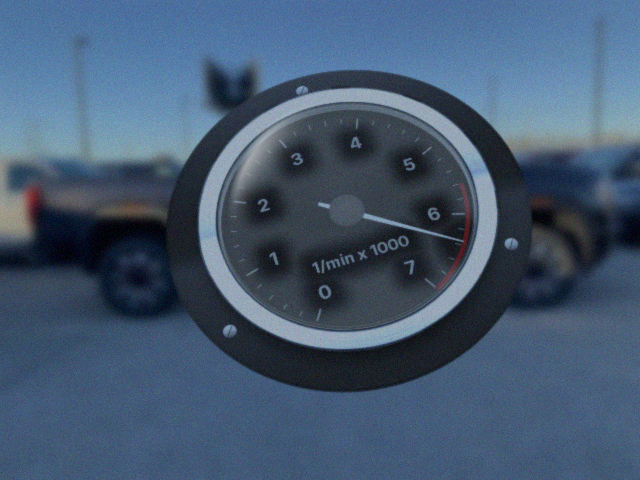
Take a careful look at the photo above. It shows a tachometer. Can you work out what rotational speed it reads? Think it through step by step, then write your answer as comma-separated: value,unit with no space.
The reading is 6400,rpm
